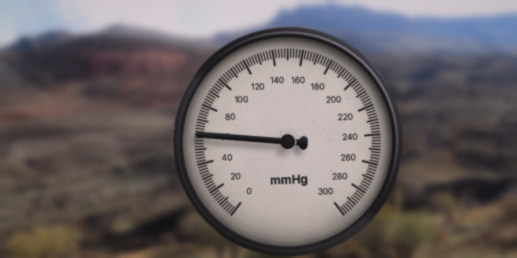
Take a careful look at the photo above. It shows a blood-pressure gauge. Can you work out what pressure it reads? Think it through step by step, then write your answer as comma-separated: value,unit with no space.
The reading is 60,mmHg
